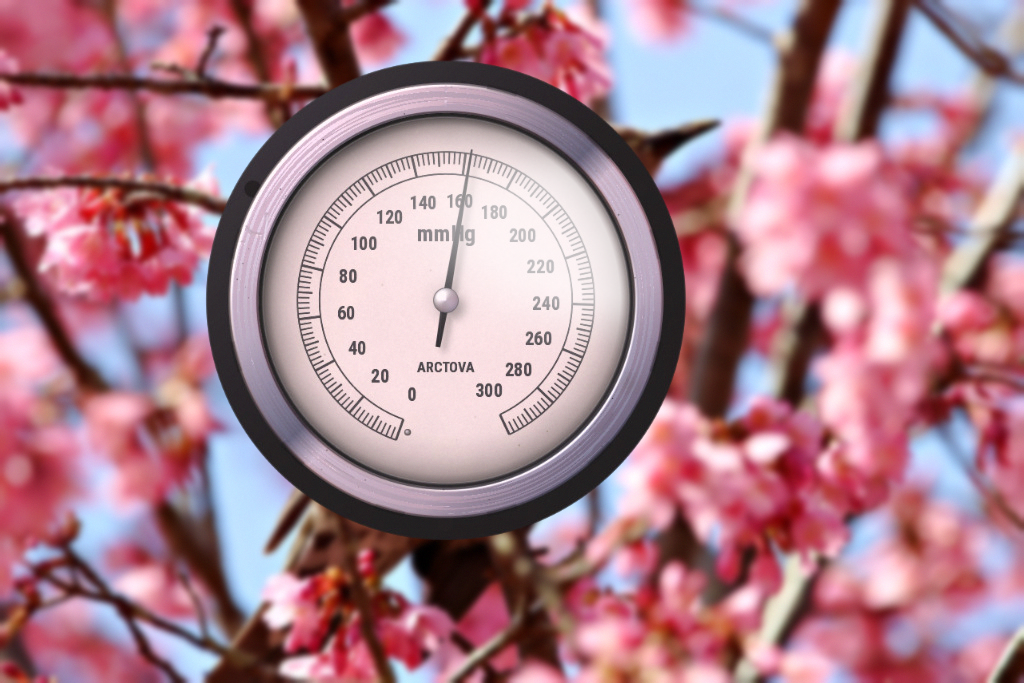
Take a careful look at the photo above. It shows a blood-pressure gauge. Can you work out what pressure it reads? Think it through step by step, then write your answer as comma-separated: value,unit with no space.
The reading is 162,mmHg
